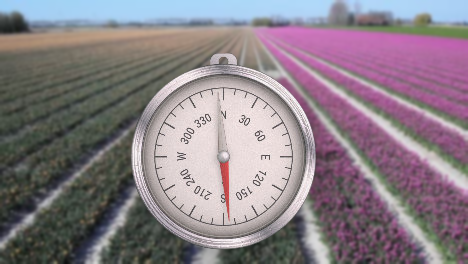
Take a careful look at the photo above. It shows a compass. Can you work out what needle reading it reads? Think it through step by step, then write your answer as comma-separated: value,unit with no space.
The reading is 175,°
